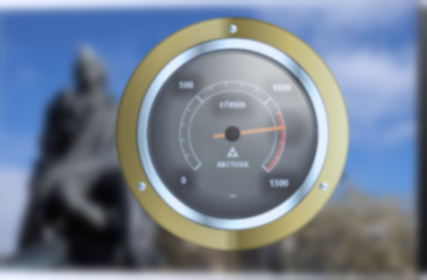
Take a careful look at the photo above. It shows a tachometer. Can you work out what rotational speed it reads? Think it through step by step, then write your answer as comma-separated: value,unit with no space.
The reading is 1200,rpm
